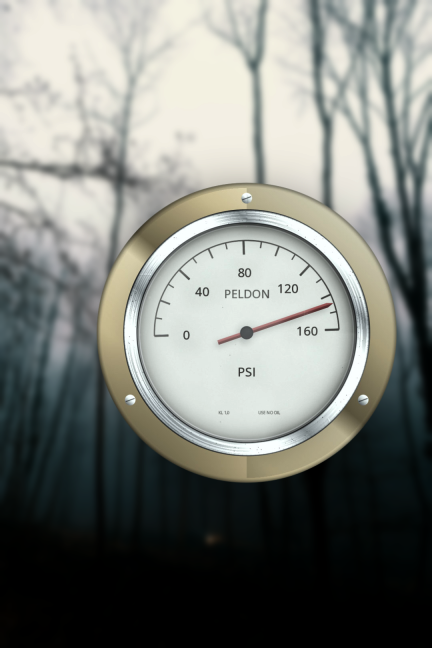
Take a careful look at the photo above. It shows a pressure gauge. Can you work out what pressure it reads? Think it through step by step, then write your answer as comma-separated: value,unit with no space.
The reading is 145,psi
